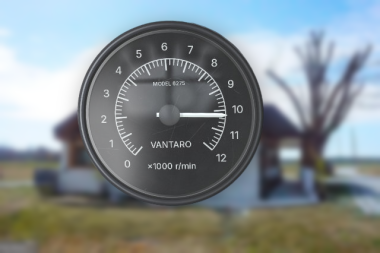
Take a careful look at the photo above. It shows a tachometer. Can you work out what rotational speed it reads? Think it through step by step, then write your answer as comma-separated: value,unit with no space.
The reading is 10200,rpm
